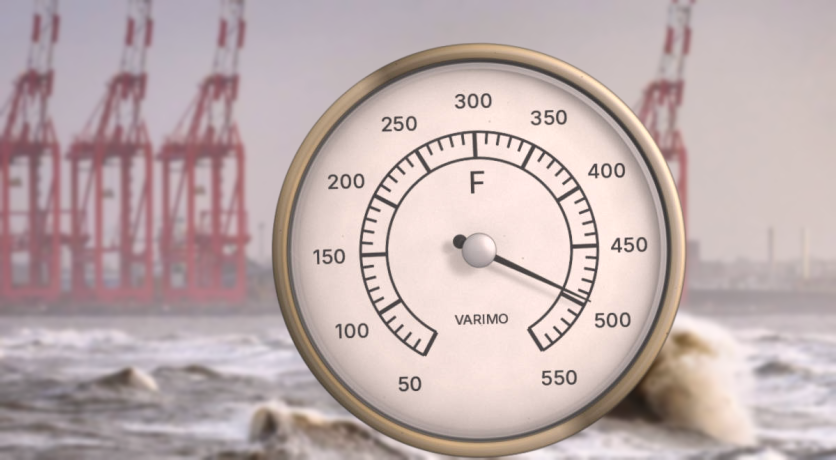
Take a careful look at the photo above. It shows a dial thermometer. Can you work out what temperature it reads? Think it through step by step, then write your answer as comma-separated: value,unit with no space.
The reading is 495,°F
